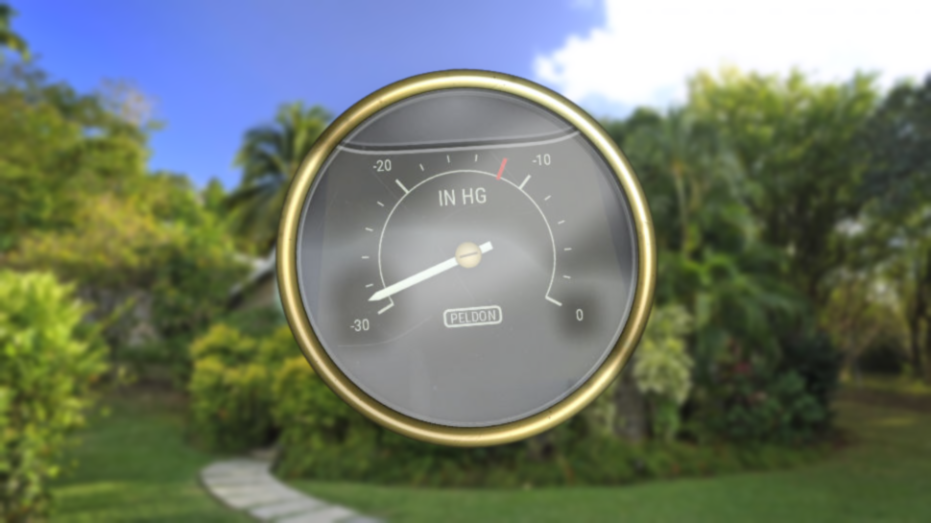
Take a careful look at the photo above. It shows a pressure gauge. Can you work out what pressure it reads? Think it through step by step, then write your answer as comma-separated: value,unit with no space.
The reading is -29,inHg
